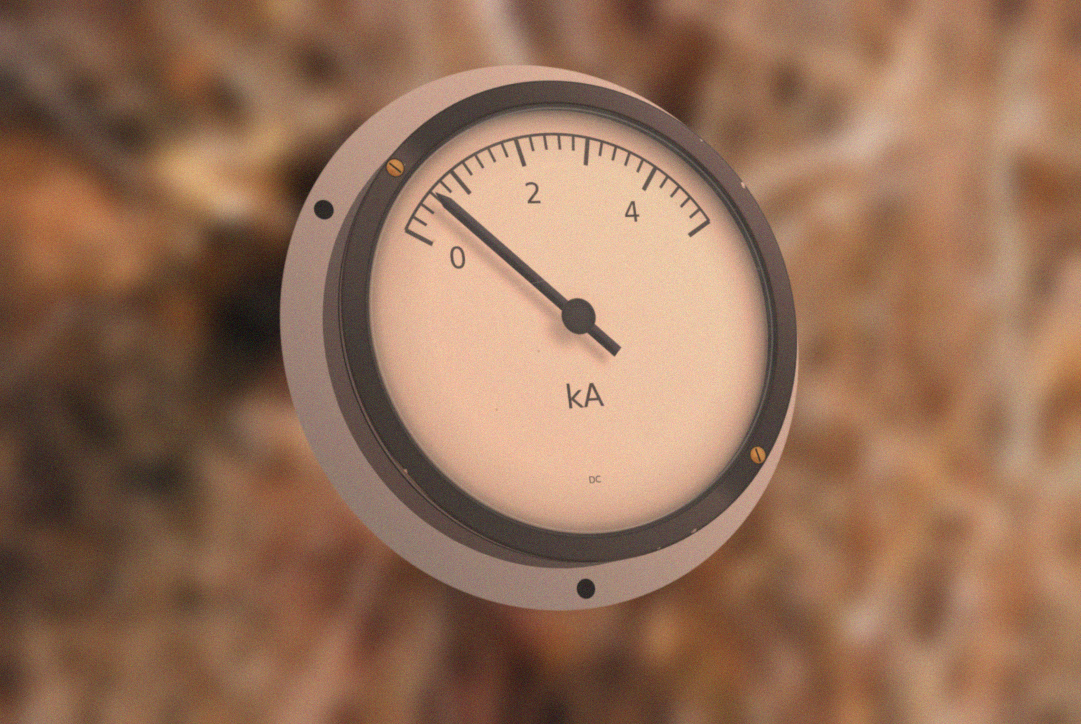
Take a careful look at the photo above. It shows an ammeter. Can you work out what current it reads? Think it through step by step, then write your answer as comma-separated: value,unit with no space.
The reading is 0.6,kA
